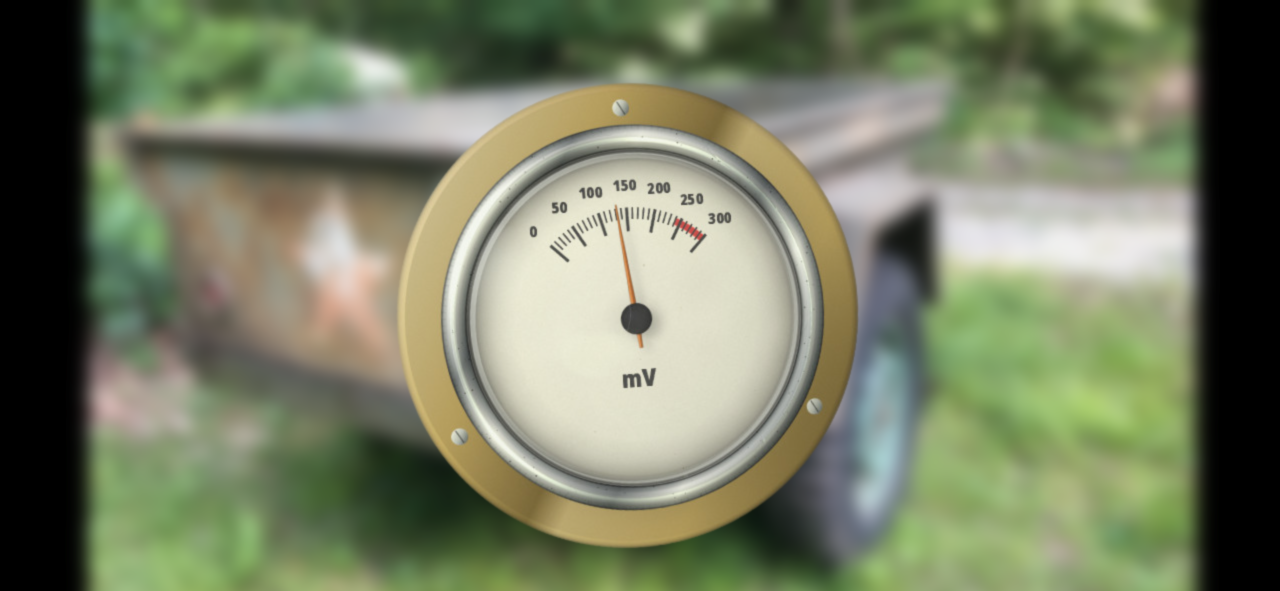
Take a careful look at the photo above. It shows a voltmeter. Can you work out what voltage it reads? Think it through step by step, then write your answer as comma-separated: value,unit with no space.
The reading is 130,mV
